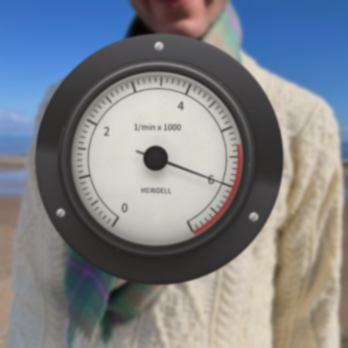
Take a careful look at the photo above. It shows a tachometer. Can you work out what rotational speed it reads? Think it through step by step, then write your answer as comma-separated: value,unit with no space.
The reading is 6000,rpm
